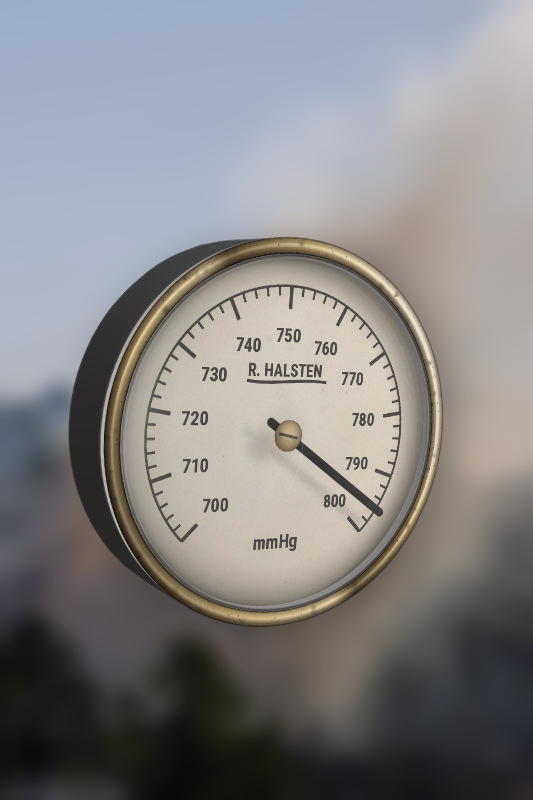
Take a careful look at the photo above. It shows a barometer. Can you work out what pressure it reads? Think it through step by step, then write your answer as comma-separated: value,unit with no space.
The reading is 796,mmHg
